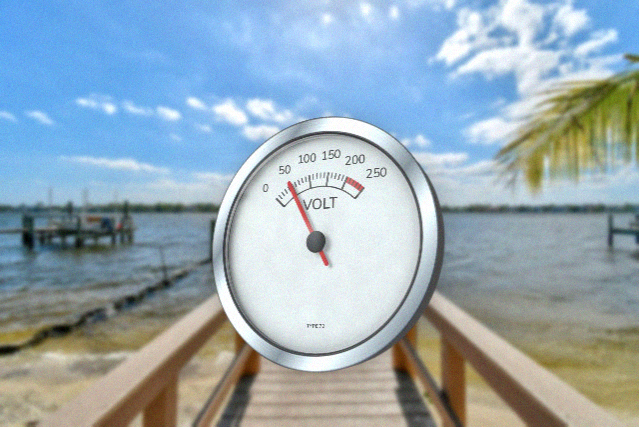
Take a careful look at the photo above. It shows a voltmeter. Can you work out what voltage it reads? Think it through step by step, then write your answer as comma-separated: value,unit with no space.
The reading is 50,V
